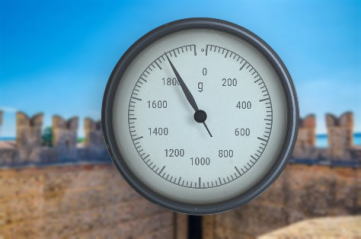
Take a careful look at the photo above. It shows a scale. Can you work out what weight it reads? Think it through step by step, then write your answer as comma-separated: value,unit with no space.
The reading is 1860,g
